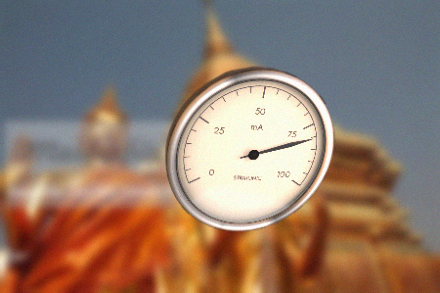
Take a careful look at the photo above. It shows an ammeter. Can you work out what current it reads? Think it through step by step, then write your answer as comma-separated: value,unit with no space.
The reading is 80,mA
